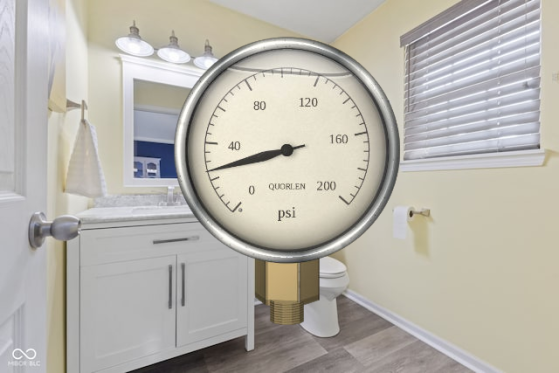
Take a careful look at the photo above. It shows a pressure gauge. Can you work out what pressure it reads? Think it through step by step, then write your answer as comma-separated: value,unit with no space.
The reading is 25,psi
